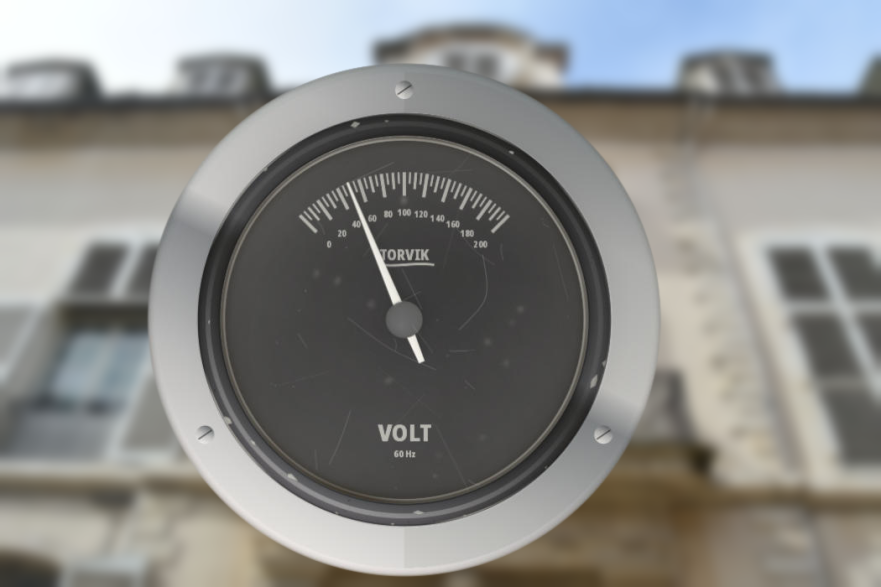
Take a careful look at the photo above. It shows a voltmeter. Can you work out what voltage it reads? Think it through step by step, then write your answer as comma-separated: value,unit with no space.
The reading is 50,V
